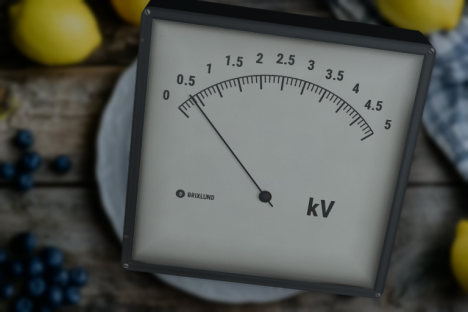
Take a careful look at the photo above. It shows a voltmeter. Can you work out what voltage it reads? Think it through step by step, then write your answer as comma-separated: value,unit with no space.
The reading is 0.4,kV
